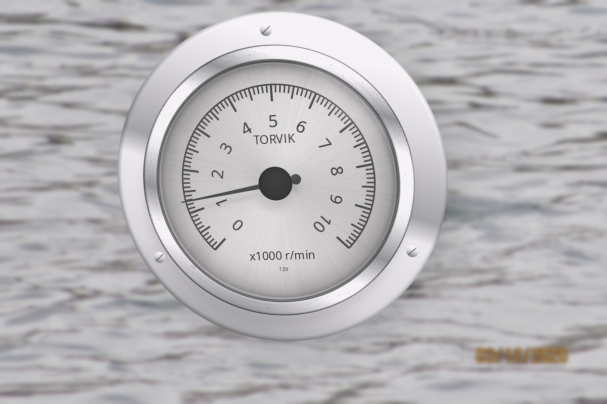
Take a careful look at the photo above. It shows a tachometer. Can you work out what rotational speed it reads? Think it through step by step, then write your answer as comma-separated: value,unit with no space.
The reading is 1300,rpm
